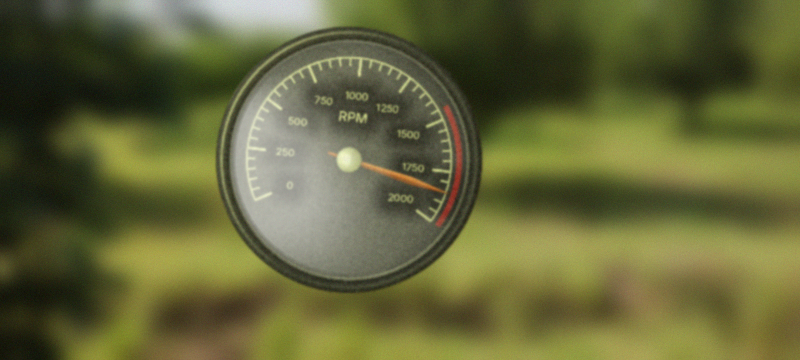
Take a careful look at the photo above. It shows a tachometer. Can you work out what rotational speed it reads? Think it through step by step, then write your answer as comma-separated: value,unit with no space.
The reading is 1850,rpm
